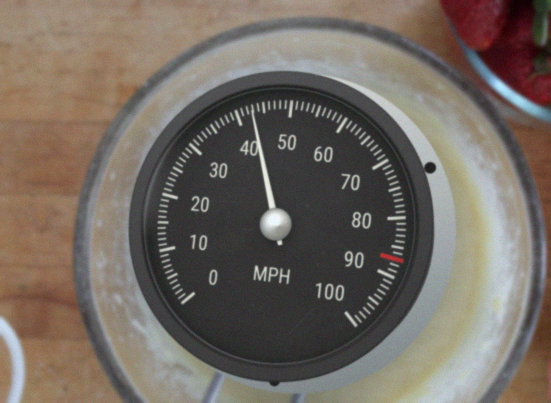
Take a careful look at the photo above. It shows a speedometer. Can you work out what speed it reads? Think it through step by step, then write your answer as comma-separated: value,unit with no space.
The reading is 43,mph
